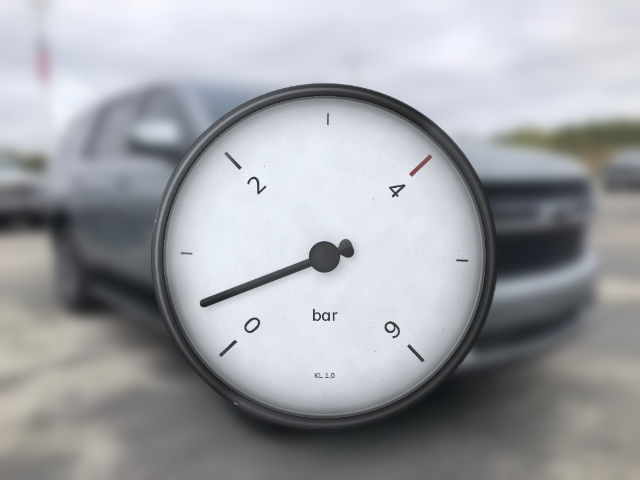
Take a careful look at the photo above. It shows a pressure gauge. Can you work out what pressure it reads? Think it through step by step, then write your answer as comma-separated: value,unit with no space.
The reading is 0.5,bar
